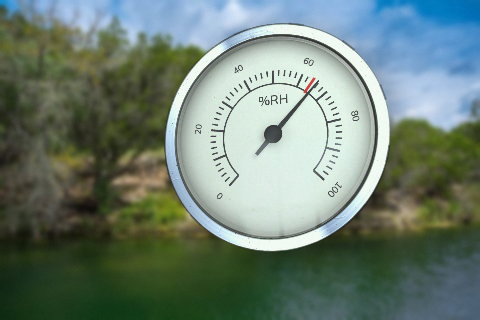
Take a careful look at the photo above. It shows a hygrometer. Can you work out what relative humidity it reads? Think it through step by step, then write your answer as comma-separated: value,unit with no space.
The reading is 66,%
